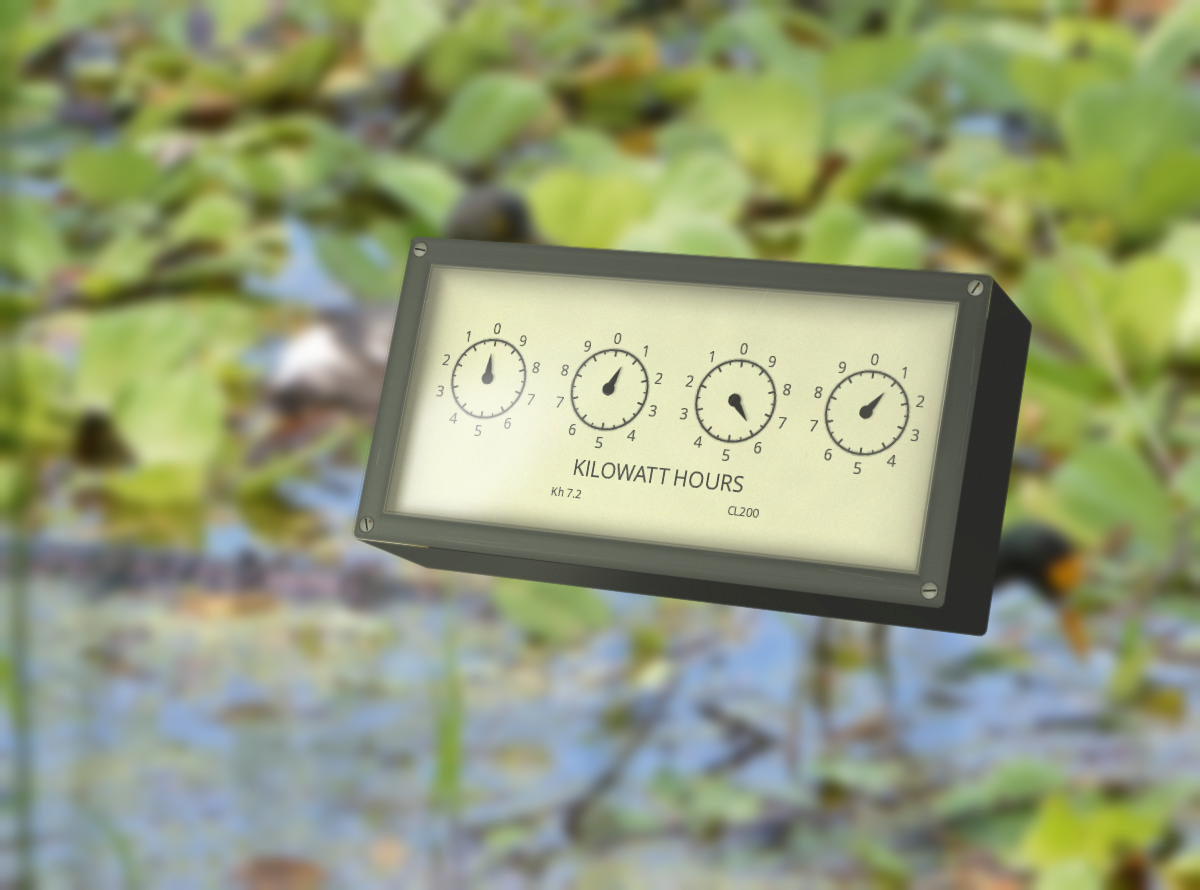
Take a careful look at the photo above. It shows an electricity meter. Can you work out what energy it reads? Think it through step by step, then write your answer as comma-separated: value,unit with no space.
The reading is 61,kWh
